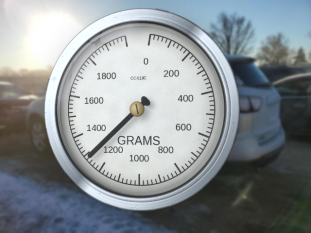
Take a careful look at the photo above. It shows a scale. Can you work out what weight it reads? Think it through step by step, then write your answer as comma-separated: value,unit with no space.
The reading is 1280,g
